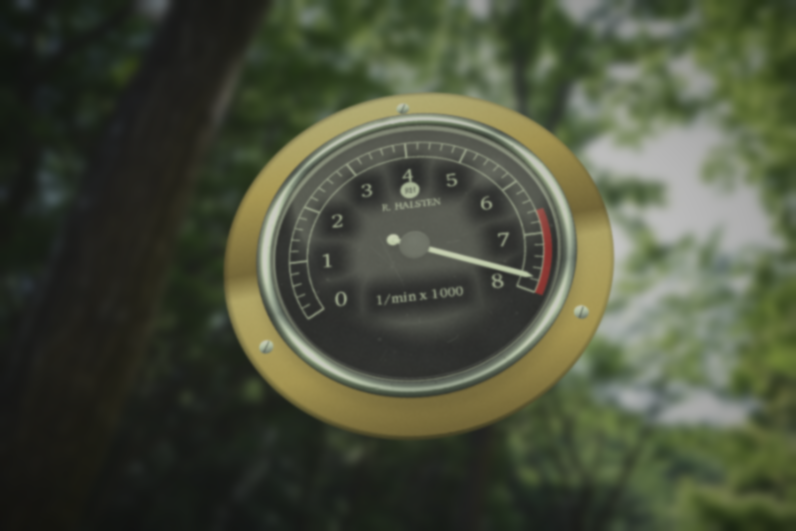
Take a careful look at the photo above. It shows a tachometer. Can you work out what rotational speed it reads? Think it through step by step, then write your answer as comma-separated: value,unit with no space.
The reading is 7800,rpm
